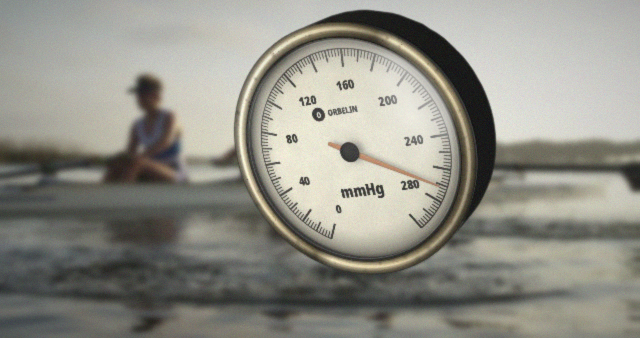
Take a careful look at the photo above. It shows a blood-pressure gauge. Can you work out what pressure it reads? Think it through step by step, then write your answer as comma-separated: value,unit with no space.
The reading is 270,mmHg
